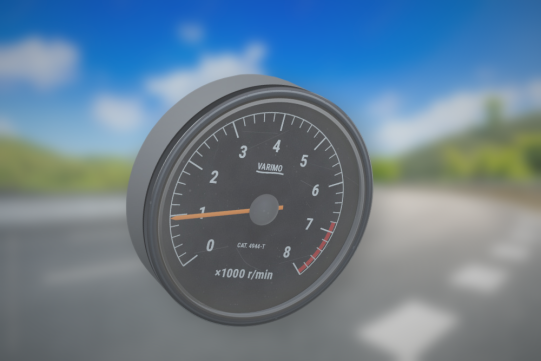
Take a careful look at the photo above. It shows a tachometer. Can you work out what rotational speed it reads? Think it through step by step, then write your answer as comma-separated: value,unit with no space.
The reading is 1000,rpm
